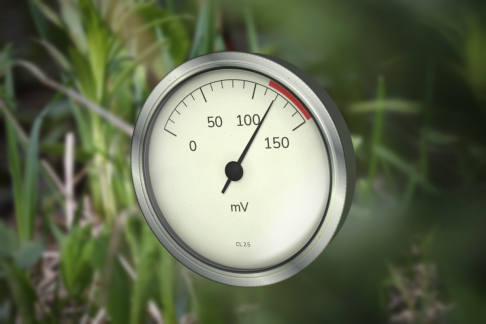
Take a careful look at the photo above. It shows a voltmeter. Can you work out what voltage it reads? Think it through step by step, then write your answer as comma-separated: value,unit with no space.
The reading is 120,mV
